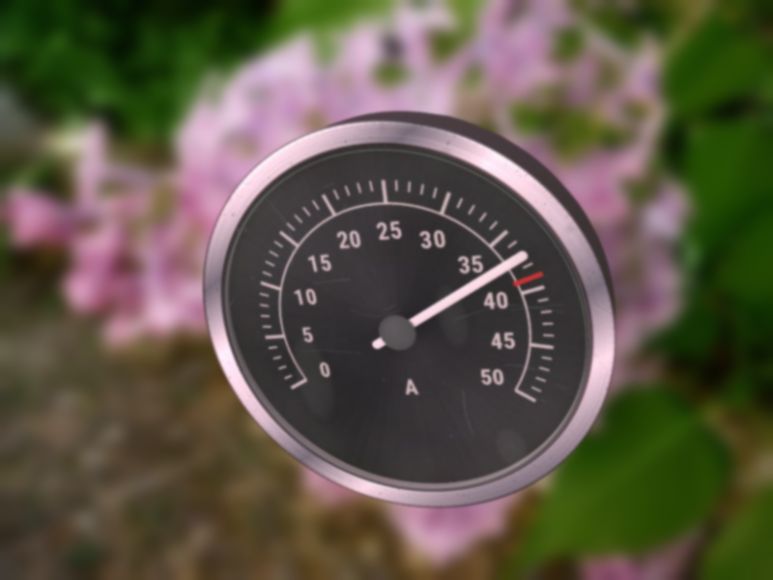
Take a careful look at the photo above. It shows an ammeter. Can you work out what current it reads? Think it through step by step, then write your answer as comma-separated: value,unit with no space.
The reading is 37,A
